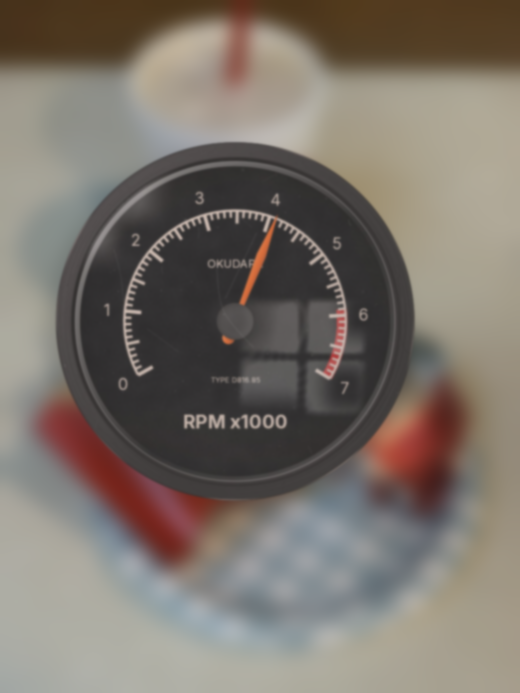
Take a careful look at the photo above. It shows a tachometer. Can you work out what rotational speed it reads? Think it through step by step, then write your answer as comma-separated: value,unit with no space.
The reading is 4100,rpm
